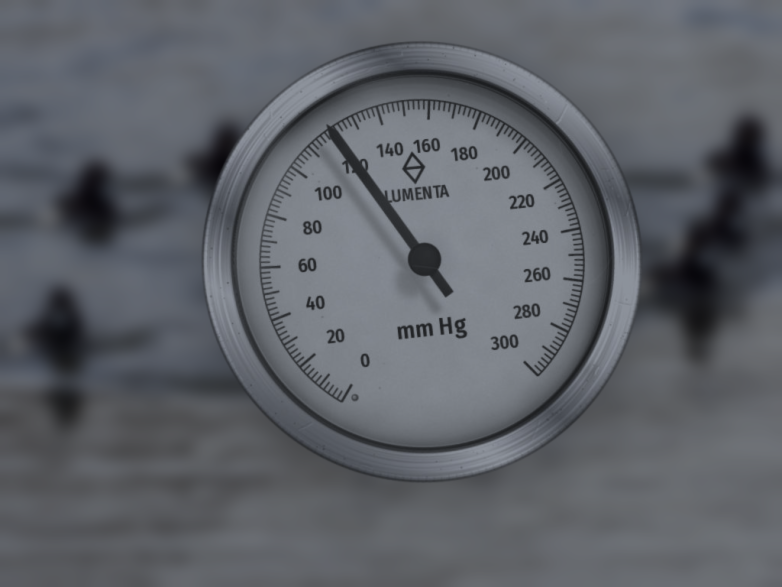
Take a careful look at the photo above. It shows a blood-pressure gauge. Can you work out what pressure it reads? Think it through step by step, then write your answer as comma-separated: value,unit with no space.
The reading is 120,mmHg
